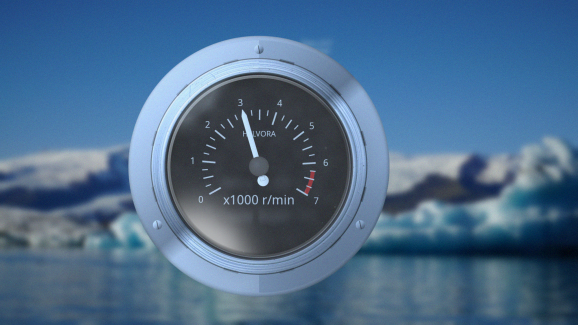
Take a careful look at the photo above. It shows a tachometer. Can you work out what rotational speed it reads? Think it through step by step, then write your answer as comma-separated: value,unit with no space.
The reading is 3000,rpm
